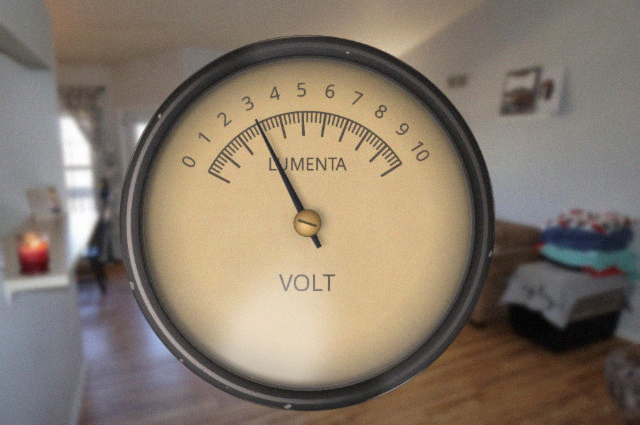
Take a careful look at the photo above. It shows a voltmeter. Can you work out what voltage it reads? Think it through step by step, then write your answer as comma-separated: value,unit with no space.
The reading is 3,V
